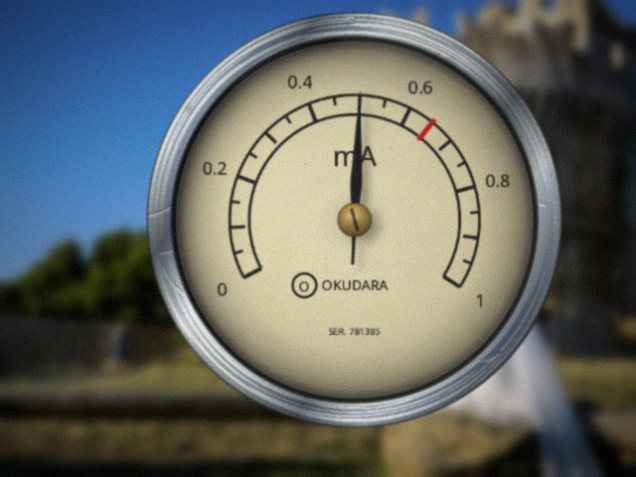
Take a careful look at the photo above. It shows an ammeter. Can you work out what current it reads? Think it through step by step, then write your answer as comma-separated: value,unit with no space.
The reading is 0.5,mA
